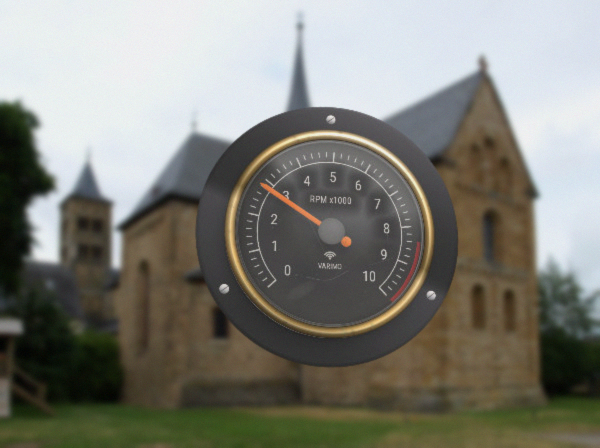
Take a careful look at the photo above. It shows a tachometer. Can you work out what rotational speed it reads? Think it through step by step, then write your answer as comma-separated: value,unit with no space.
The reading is 2800,rpm
